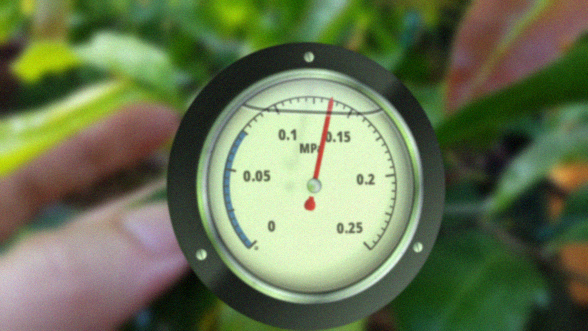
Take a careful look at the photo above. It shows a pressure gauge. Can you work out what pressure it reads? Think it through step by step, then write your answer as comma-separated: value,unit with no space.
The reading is 0.135,MPa
